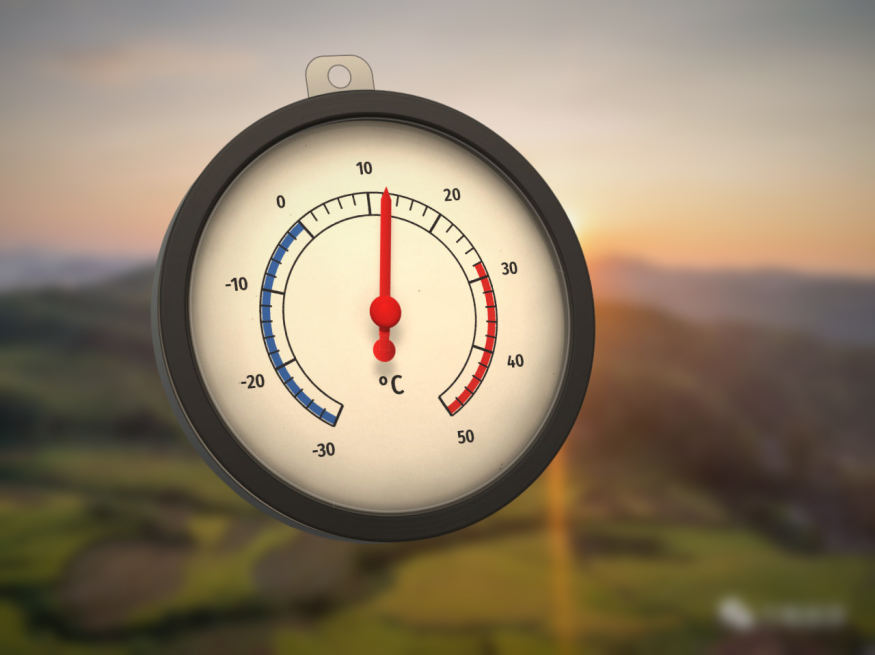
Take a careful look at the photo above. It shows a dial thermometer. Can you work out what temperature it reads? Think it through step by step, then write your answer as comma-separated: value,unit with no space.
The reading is 12,°C
